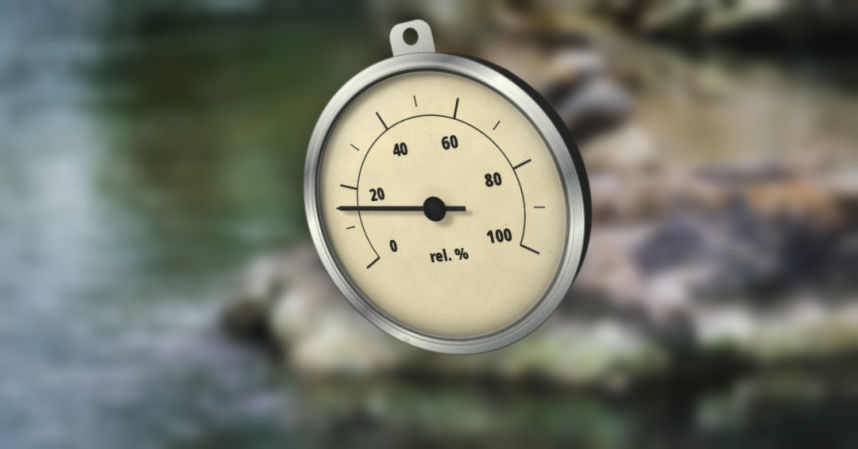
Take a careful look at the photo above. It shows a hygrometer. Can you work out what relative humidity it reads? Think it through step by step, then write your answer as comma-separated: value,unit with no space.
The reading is 15,%
